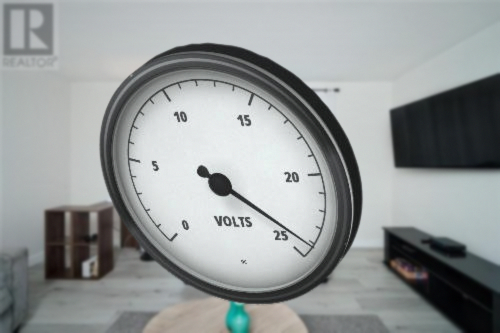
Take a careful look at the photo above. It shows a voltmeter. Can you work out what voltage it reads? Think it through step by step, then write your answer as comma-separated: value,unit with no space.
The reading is 24,V
